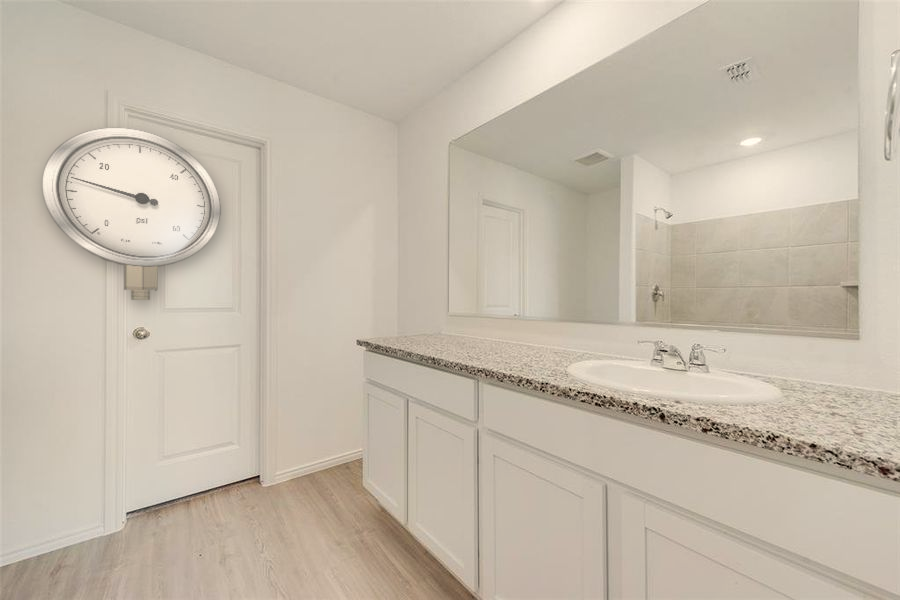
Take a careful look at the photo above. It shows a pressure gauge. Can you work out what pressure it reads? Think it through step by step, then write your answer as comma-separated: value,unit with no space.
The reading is 13,psi
